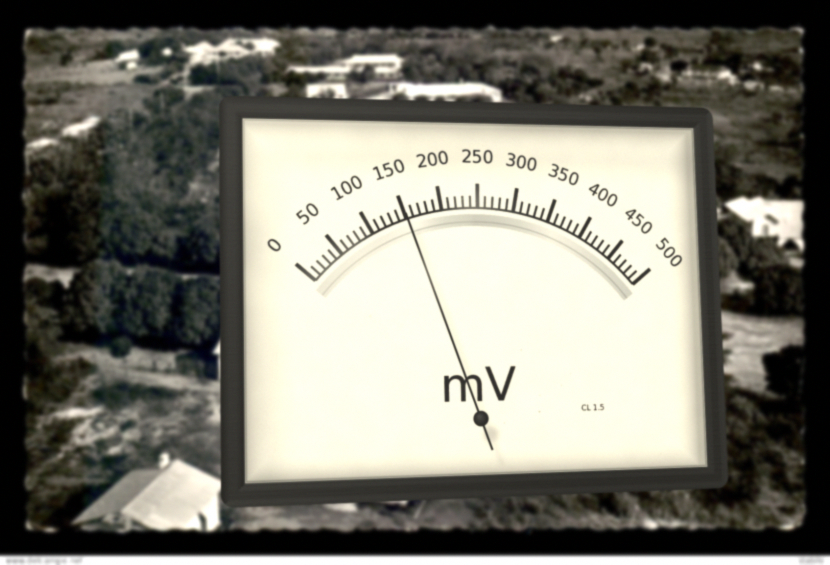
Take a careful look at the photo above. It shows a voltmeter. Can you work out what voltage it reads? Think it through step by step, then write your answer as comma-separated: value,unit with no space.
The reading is 150,mV
